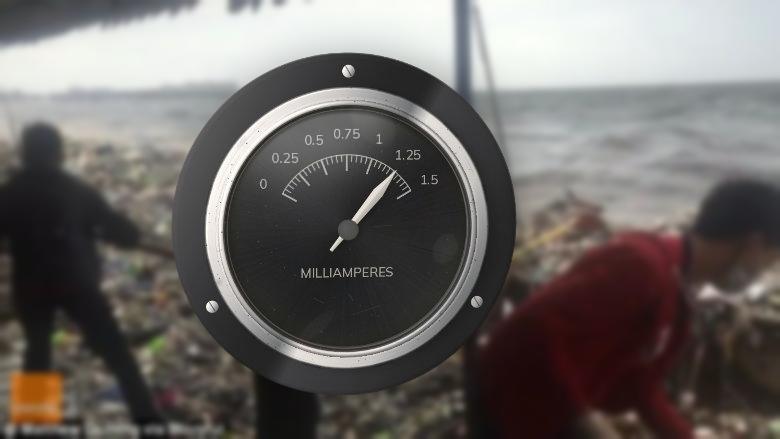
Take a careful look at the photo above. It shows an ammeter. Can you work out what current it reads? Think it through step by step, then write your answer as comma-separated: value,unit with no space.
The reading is 1.25,mA
